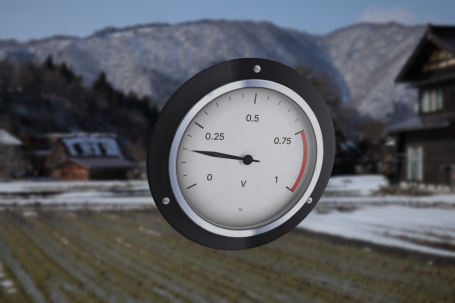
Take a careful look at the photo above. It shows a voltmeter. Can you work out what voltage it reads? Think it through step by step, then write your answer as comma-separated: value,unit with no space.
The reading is 0.15,V
